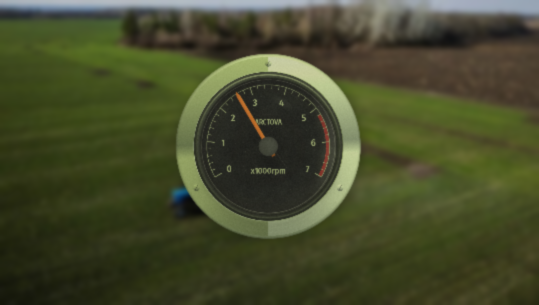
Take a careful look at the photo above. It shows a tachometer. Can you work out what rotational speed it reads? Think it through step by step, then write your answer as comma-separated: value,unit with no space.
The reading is 2600,rpm
